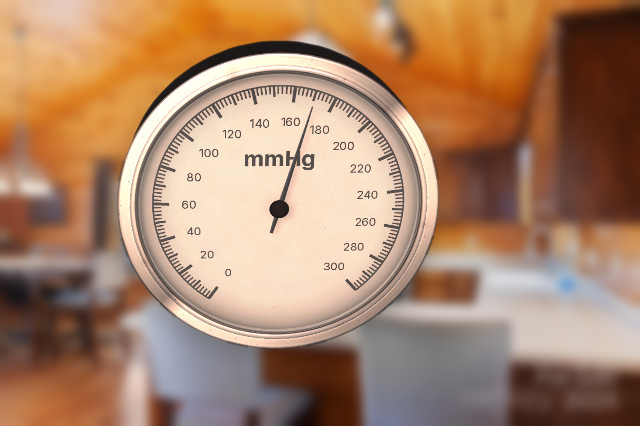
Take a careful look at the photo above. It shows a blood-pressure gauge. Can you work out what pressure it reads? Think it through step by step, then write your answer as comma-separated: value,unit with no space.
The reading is 170,mmHg
